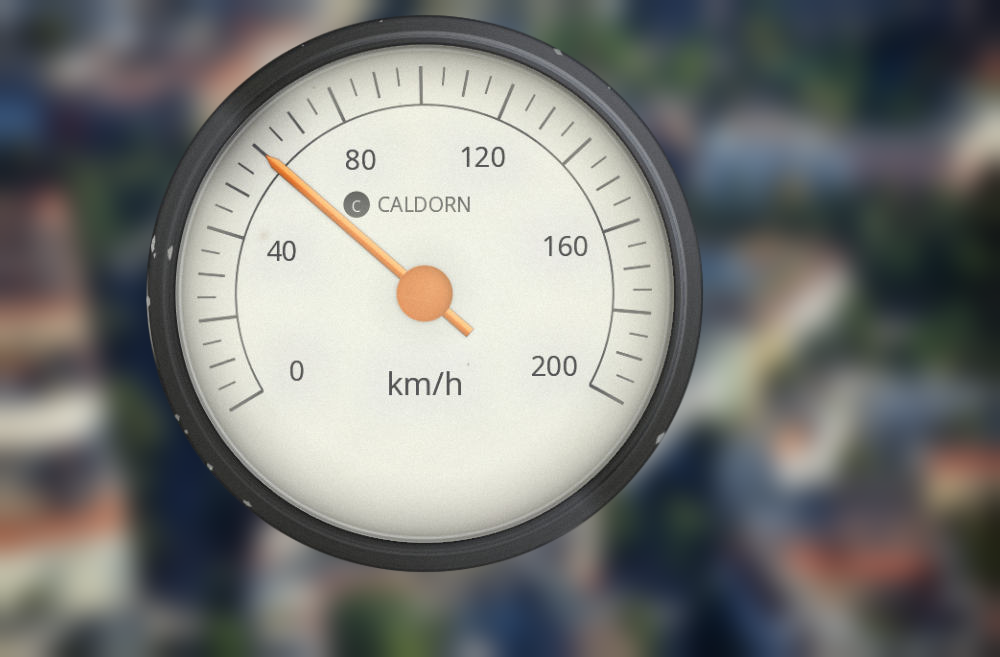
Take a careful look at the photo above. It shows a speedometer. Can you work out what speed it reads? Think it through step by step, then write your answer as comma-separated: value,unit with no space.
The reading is 60,km/h
